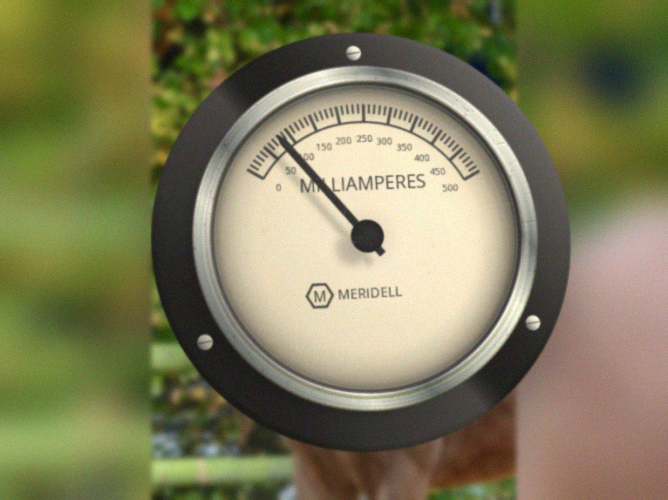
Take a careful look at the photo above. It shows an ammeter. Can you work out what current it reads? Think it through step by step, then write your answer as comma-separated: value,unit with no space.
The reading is 80,mA
